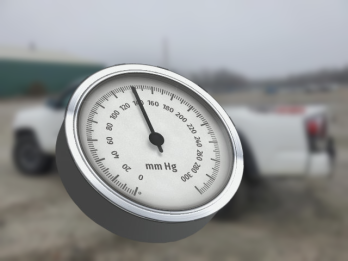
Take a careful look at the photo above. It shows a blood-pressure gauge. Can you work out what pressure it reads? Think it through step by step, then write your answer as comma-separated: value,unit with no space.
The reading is 140,mmHg
